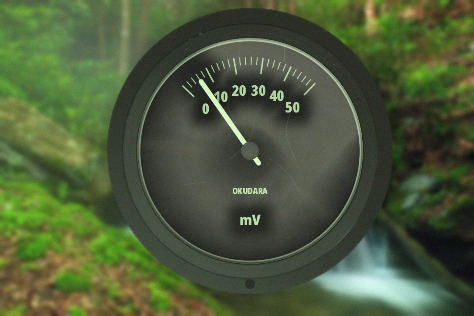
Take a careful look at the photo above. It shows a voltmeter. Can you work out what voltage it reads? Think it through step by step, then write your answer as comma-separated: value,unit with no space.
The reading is 6,mV
